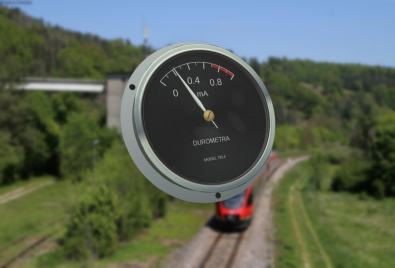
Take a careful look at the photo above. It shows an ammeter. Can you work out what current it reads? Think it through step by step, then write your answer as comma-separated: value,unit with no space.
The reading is 0.2,mA
